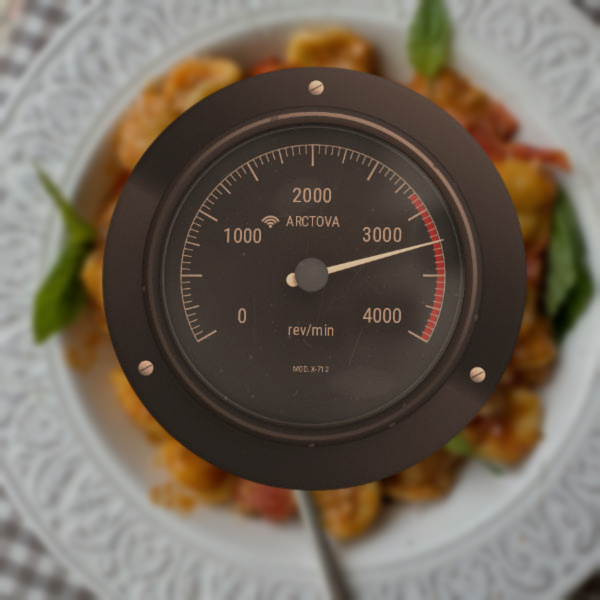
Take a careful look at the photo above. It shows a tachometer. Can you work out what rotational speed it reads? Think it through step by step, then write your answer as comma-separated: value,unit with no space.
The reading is 3250,rpm
